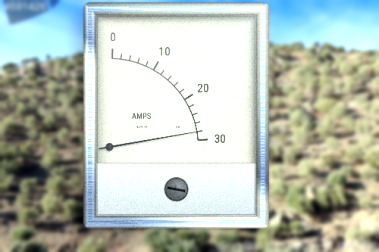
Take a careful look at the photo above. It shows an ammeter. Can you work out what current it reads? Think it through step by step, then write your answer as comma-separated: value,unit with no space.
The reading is 28,A
